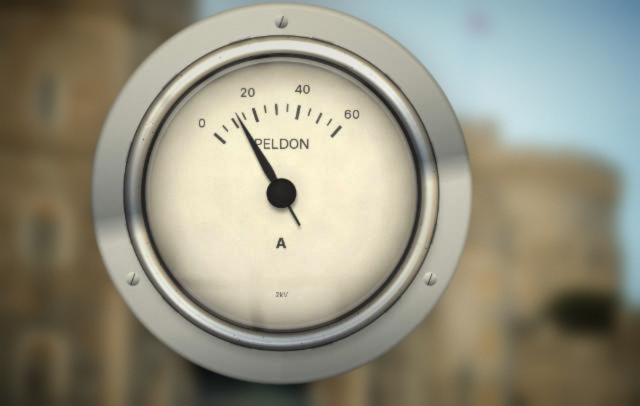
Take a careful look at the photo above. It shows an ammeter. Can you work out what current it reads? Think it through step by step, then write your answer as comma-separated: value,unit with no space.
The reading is 12.5,A
